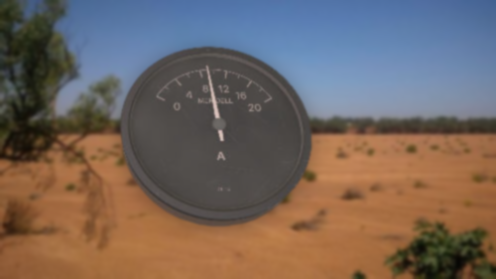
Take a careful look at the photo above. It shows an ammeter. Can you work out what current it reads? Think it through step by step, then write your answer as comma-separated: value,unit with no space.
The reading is 9,A
